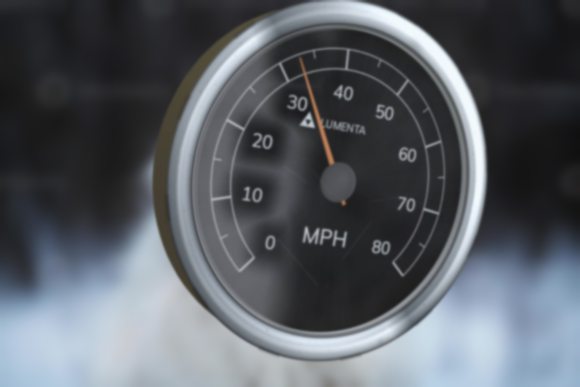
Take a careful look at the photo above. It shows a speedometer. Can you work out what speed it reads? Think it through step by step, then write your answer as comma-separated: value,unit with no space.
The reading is 32.5,mph
